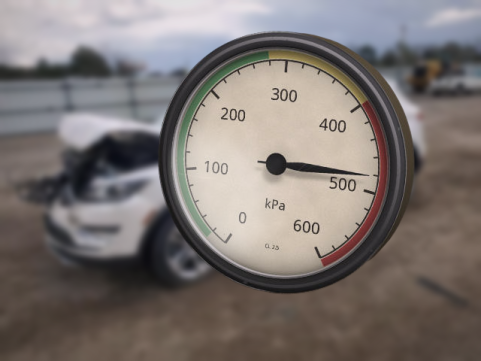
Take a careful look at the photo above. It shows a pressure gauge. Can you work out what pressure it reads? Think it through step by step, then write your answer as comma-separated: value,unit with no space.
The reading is 480,kPa
